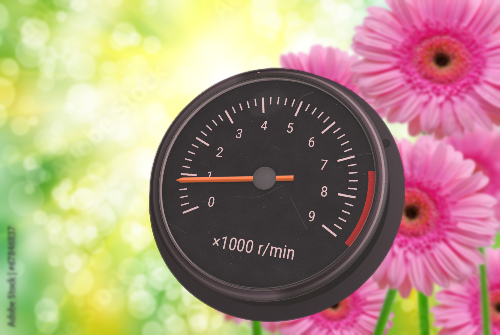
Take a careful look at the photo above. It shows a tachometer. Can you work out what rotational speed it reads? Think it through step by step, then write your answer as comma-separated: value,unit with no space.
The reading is 800,rpm
